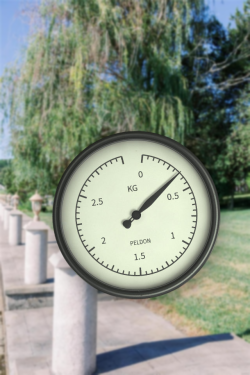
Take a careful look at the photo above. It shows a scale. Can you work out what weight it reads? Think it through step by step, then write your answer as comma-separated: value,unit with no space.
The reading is 0.35,kg
